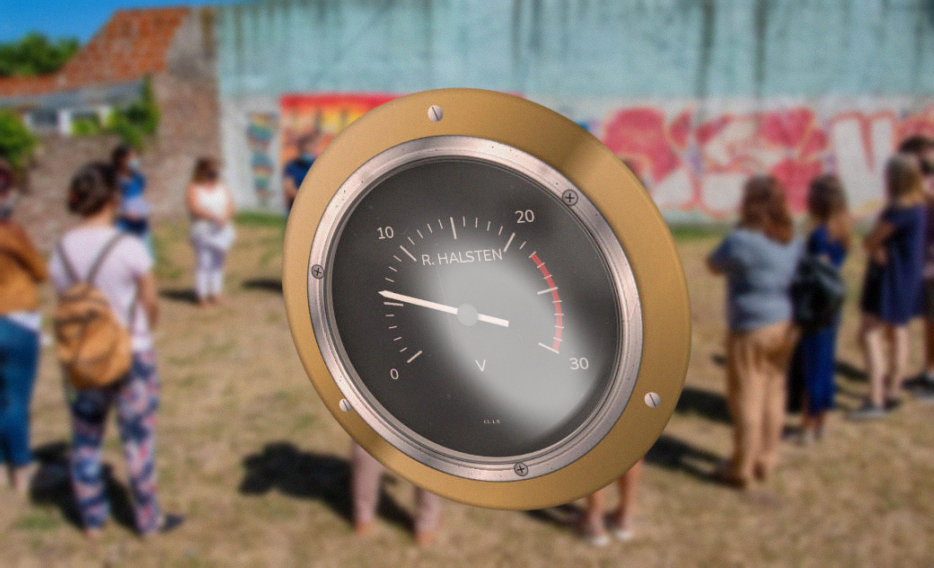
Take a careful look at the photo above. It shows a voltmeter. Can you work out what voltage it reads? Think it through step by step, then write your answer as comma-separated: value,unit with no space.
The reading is 6,V
